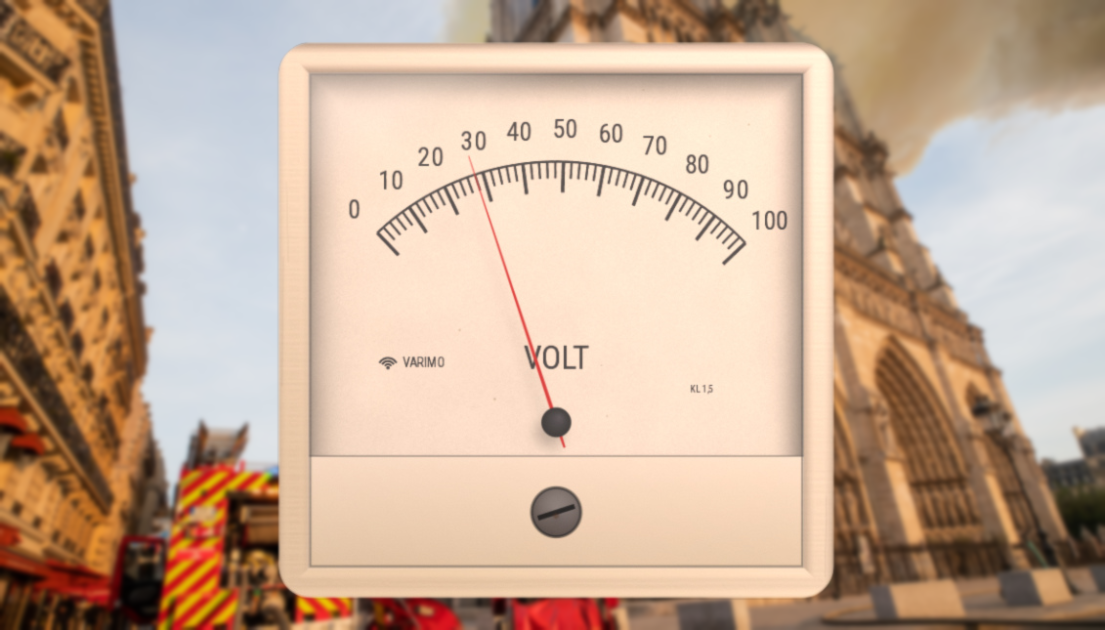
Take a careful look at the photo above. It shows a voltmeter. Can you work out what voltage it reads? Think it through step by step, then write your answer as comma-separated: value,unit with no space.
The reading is 28,V
